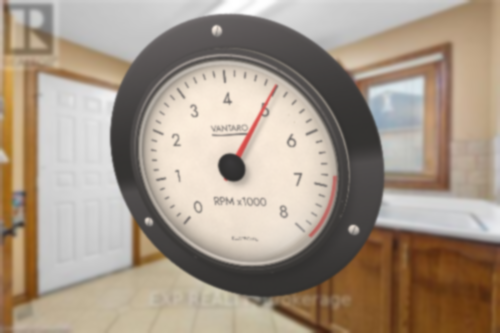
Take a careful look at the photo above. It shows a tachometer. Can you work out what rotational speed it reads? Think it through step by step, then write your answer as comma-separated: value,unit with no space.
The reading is 5000,rpm
